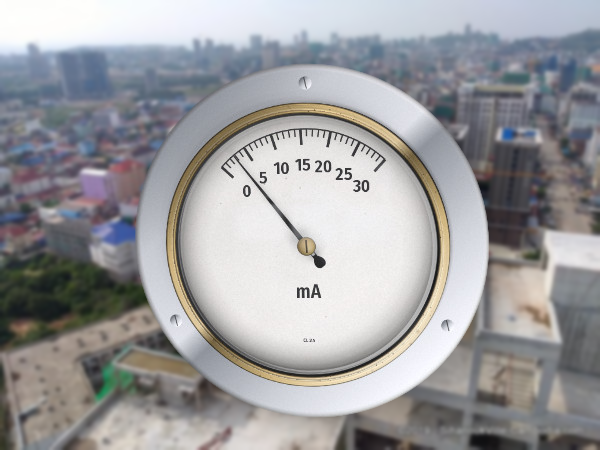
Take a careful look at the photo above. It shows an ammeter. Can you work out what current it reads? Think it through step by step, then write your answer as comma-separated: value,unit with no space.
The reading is 3,mA
